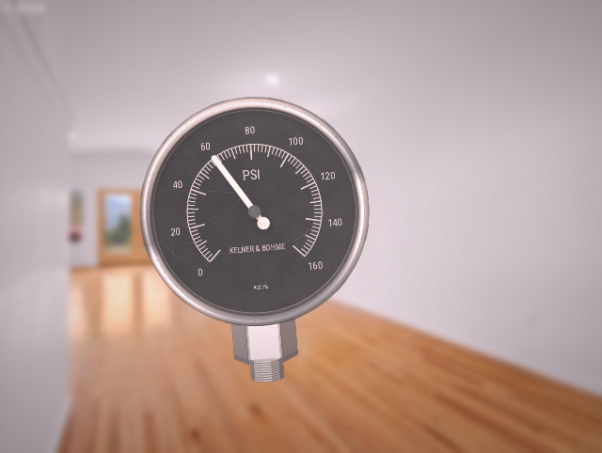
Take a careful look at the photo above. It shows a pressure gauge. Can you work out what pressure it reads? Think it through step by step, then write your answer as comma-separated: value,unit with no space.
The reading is 60,psi
